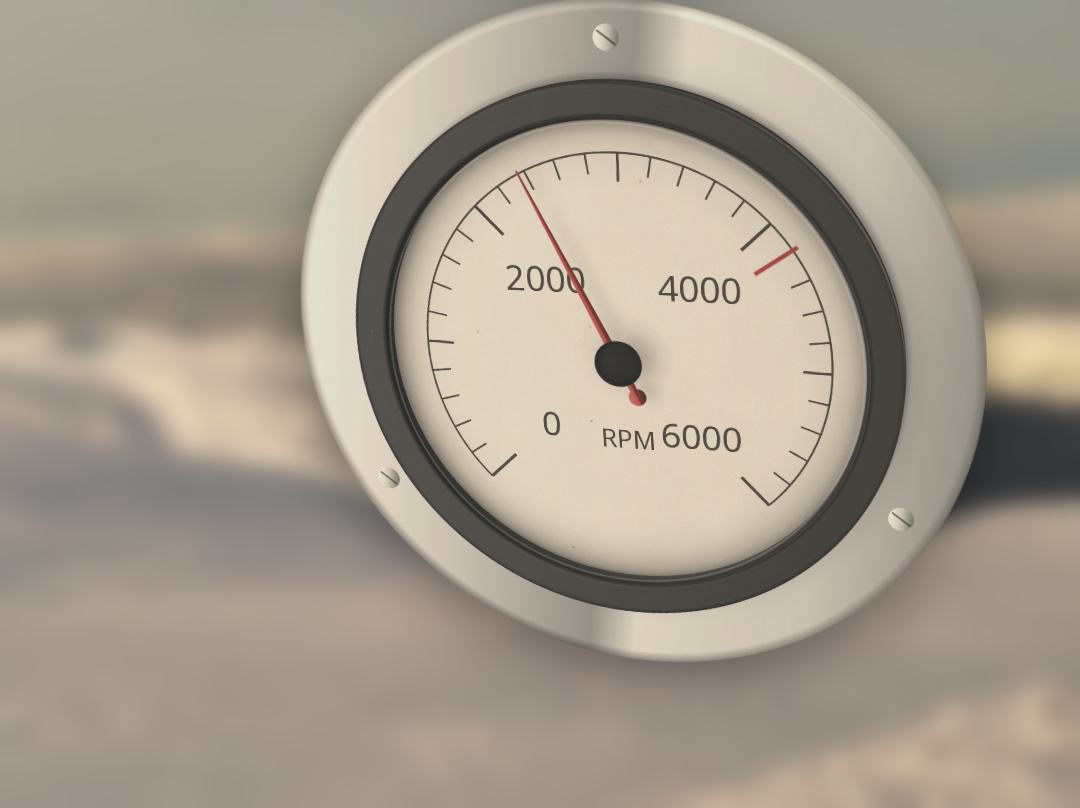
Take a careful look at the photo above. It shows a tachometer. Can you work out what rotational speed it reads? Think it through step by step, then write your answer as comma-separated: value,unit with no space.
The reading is 2400,rpm
